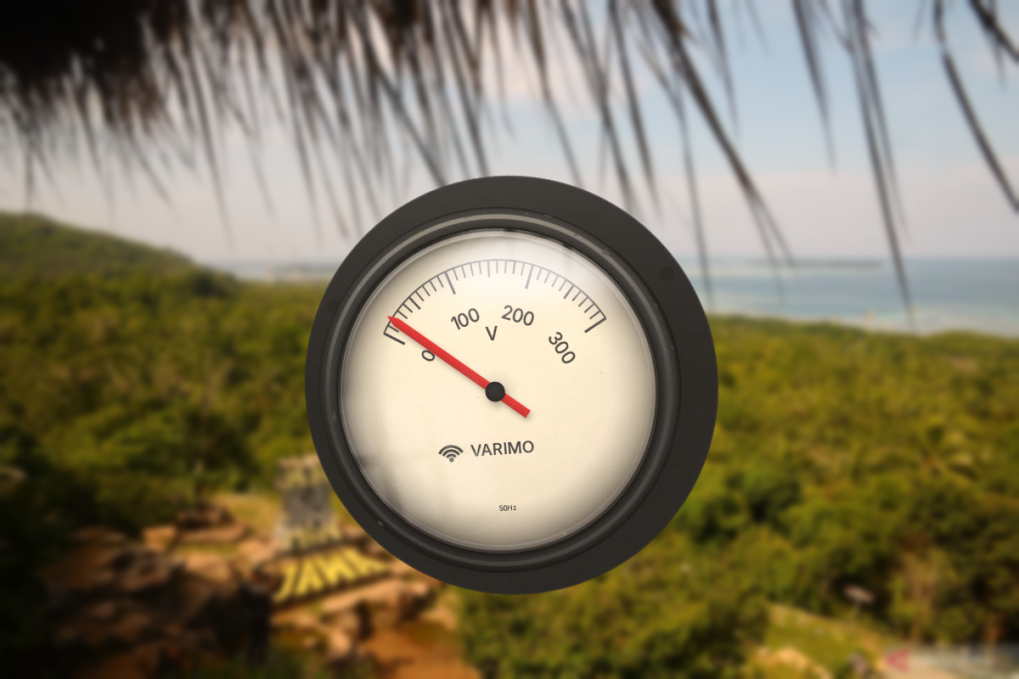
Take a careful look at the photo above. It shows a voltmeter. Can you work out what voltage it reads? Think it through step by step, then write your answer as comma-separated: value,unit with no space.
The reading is 20,V
